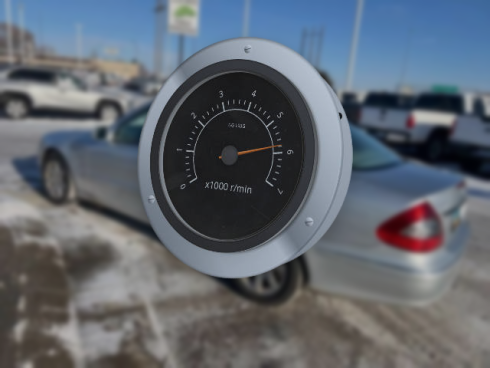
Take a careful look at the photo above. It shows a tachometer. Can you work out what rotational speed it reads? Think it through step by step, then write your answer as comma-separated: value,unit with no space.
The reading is 5800,rpm
